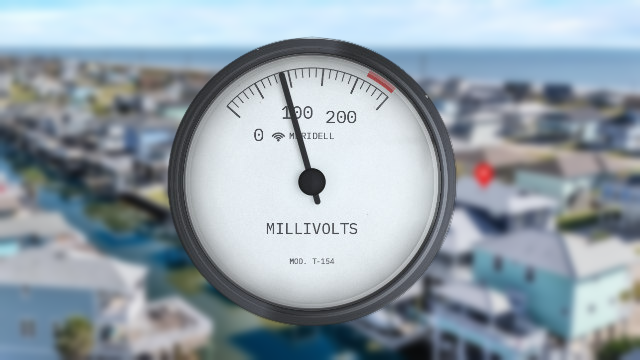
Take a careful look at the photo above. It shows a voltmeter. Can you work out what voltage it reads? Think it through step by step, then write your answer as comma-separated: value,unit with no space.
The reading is 90,mV
